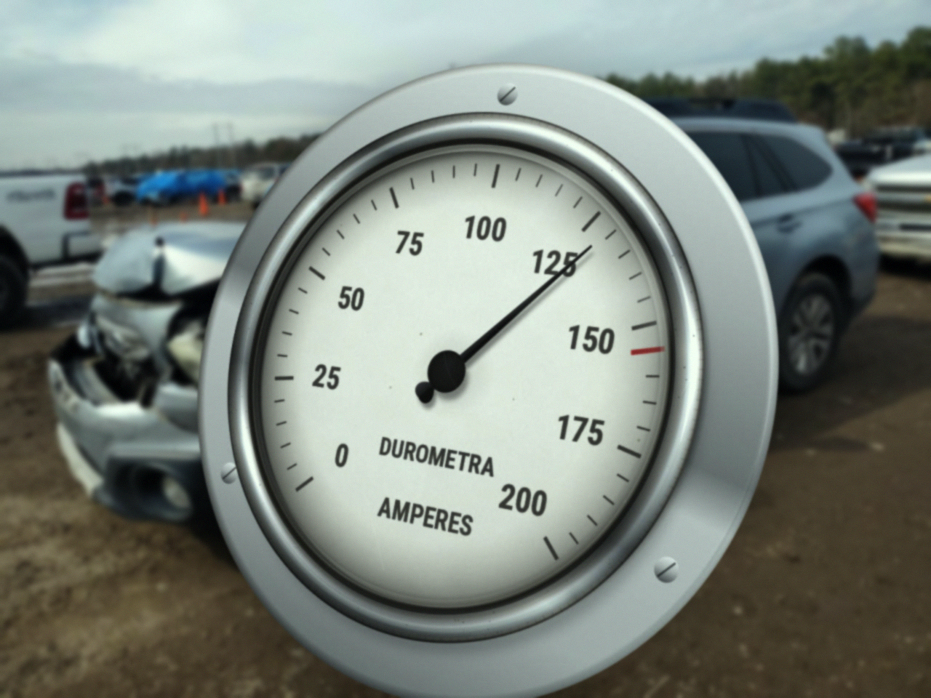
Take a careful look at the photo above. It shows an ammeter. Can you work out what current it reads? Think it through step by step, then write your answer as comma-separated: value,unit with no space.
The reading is 130,A
